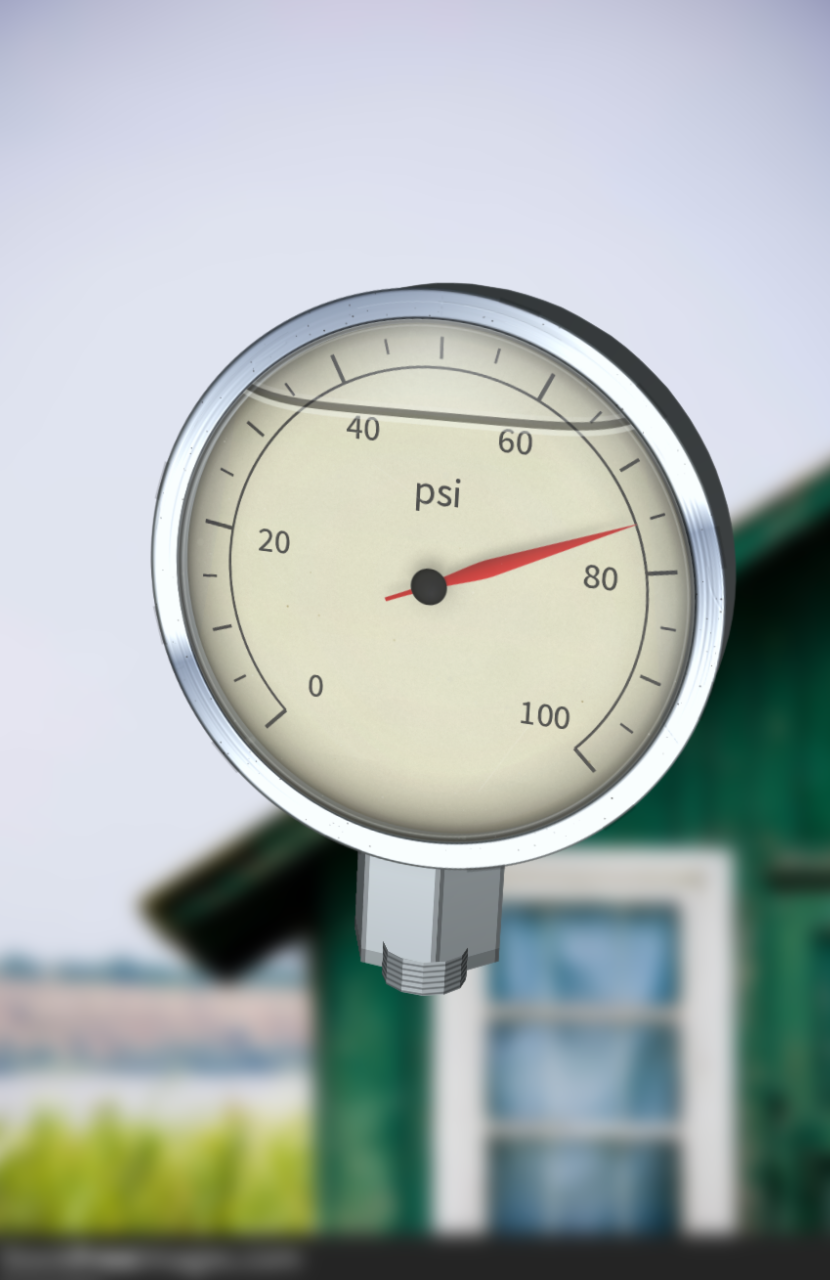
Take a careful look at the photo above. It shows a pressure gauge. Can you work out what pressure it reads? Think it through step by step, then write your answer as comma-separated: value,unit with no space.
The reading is 75,psi
